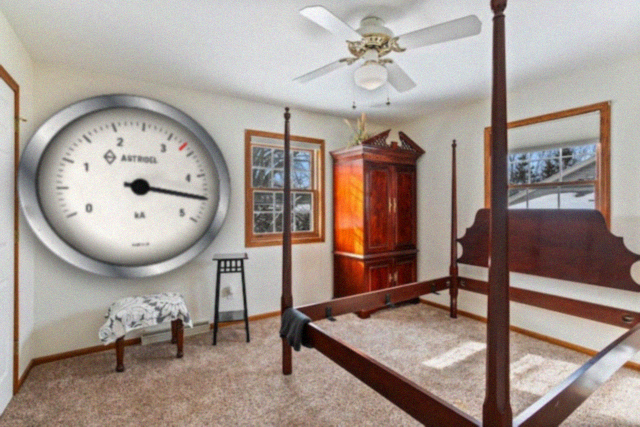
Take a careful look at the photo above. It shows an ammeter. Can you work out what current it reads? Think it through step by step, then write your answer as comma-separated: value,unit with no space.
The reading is 4.5,kA
